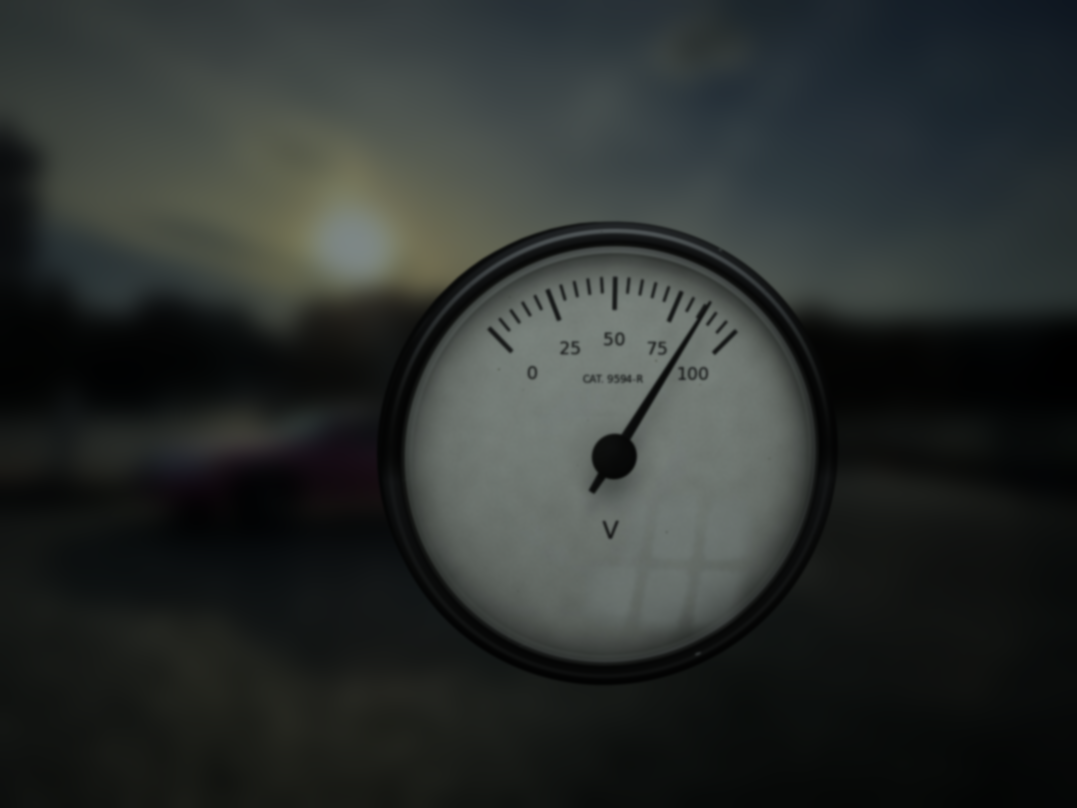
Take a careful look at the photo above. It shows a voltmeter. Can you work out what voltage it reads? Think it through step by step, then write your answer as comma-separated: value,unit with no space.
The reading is 85,V
